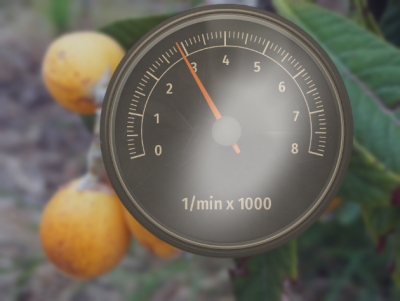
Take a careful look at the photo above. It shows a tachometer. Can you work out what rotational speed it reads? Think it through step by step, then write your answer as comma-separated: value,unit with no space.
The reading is 2900,rpm
